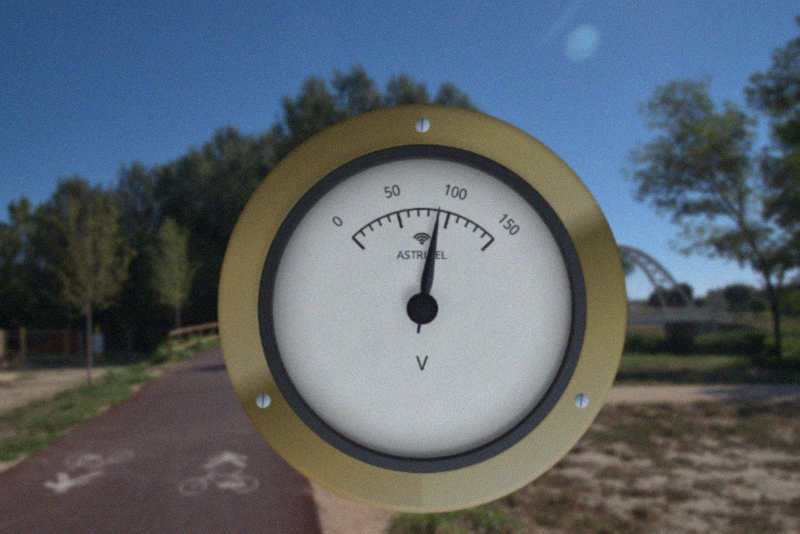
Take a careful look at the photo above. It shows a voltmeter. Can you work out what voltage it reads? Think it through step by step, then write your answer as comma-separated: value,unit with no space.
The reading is 90,V
